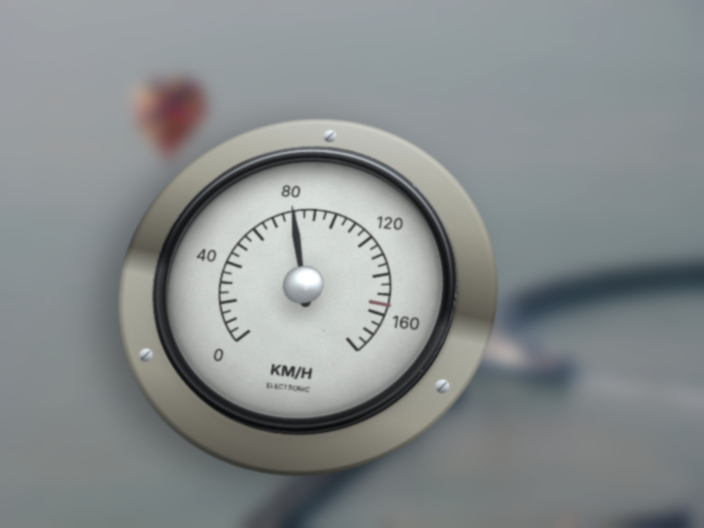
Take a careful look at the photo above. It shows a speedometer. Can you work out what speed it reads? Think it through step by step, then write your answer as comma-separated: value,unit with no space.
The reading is 80,km/h
